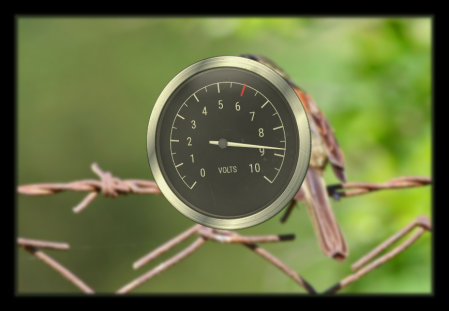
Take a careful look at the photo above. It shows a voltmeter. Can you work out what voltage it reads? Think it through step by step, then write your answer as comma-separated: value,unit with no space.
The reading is 8.75,V
